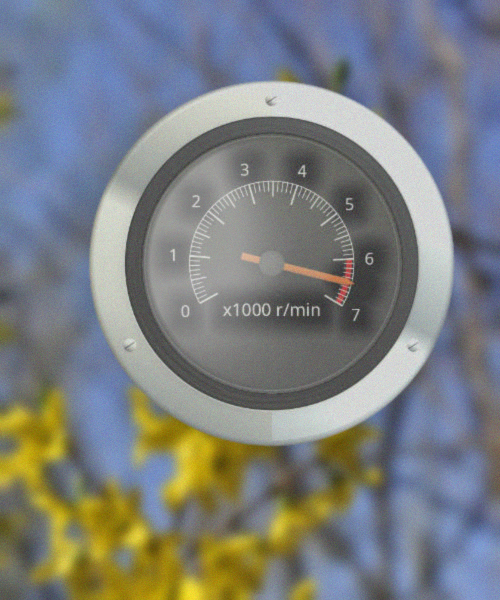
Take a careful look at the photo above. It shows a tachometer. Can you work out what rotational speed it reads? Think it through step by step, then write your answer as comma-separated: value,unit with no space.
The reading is 6500,rpm
